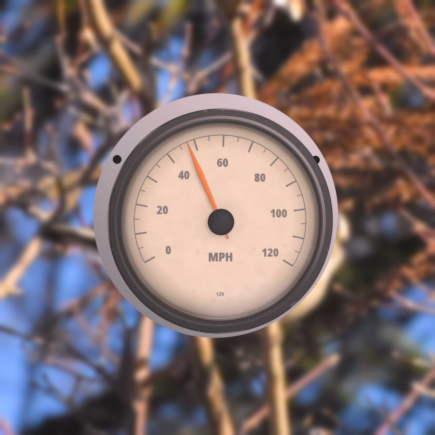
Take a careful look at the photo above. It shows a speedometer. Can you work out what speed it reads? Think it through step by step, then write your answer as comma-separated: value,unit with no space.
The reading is 47.5,mph
